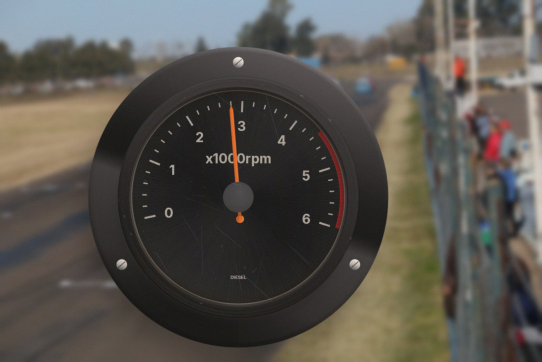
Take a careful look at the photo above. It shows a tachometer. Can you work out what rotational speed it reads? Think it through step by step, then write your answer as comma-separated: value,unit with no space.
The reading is 2800,rpm
